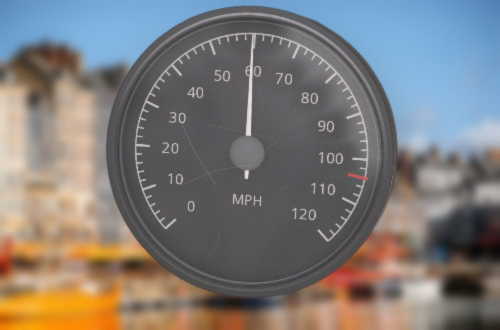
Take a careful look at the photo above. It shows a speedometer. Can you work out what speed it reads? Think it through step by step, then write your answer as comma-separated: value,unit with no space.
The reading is 60,mph
